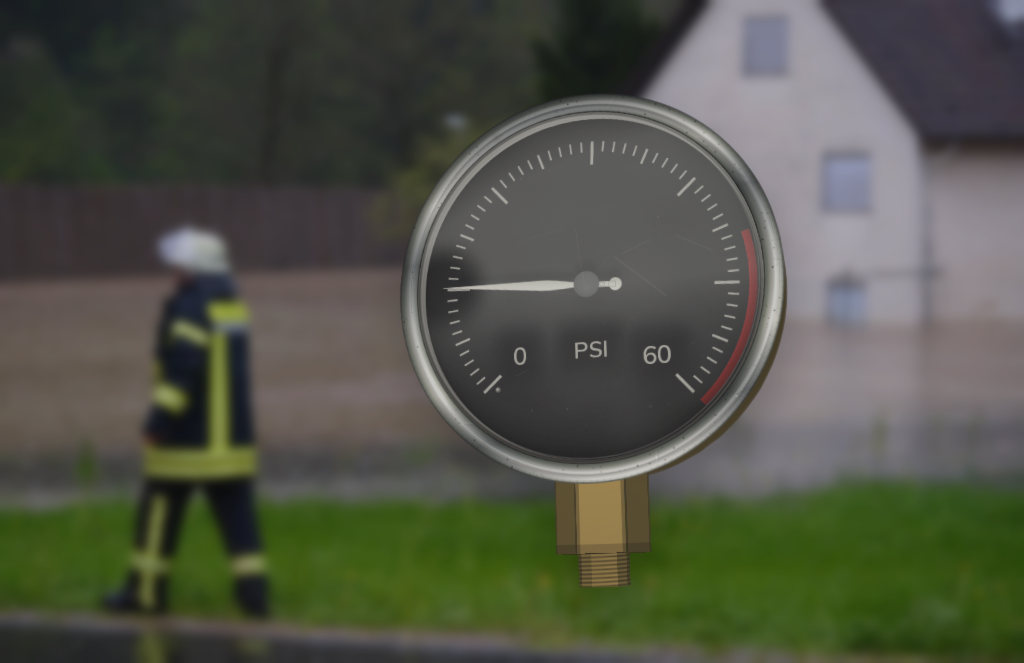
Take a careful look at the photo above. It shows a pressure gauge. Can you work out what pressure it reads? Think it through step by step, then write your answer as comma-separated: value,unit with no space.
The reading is 10,psi
